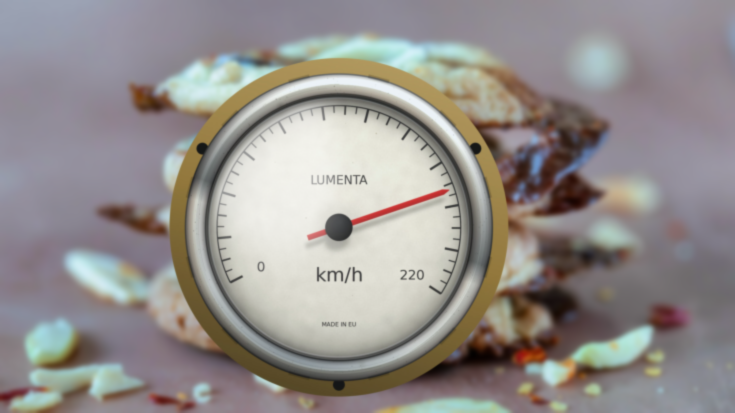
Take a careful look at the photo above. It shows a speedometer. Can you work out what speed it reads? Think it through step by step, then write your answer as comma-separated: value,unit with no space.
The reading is 172.5,km/h
